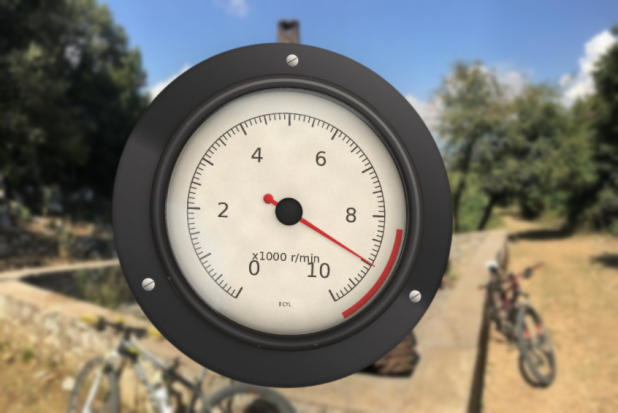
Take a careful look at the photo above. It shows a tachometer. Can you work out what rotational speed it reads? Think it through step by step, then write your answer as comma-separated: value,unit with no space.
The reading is 9000,rpm
